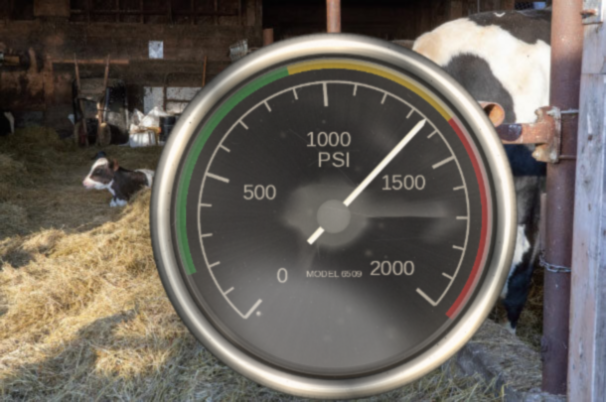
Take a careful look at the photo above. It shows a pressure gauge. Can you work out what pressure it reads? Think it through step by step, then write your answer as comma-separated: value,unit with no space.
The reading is 1350,psi
